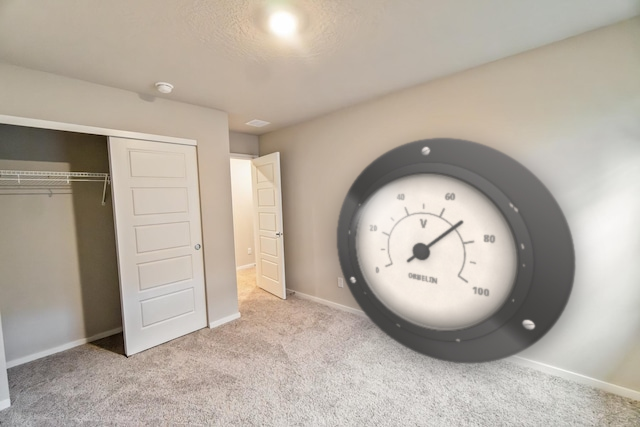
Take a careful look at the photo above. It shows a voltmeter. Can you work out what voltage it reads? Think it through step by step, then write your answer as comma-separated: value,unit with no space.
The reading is 70,V
